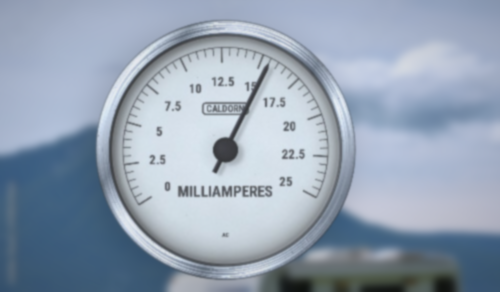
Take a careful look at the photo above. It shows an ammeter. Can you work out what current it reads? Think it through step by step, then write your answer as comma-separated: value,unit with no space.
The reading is 15.5,mA
